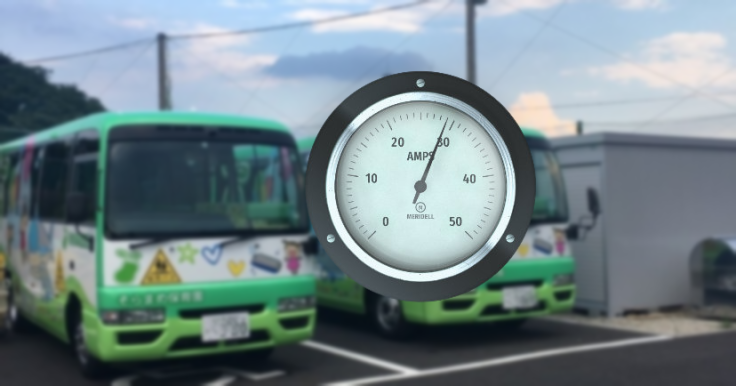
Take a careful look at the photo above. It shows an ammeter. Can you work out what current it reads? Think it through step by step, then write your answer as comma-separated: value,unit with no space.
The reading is 29,A
